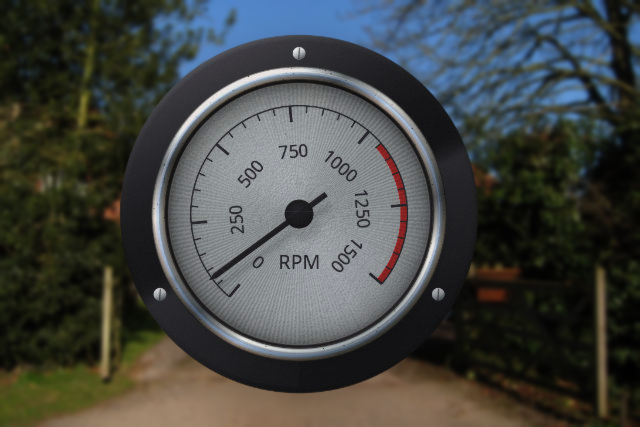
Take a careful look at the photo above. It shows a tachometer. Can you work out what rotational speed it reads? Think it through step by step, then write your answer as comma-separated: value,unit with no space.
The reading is 75,rpm
